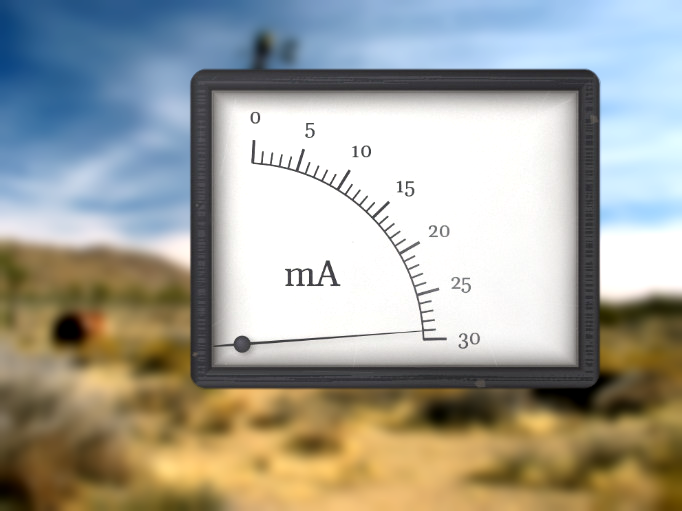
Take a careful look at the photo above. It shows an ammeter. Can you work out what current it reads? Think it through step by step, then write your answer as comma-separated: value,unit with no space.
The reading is 29,mA
